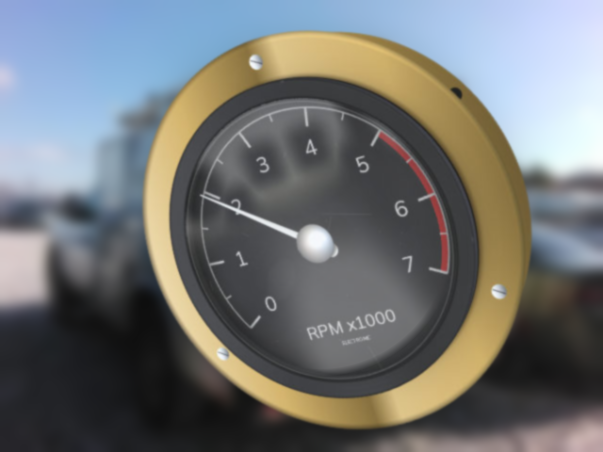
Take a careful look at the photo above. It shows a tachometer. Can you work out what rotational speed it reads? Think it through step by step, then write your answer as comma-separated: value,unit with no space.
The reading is 2000,rpm
